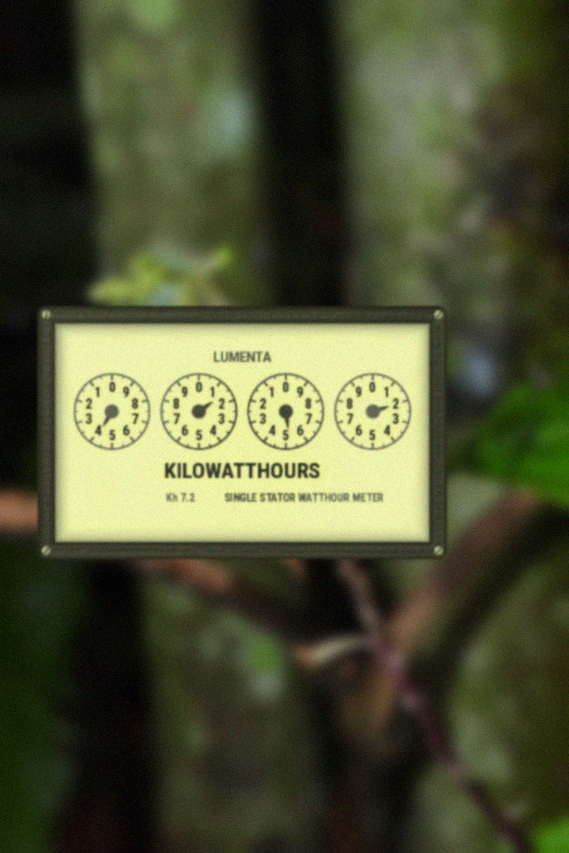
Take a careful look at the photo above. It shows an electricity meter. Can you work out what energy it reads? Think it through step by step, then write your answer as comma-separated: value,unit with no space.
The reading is 4152,kWh
